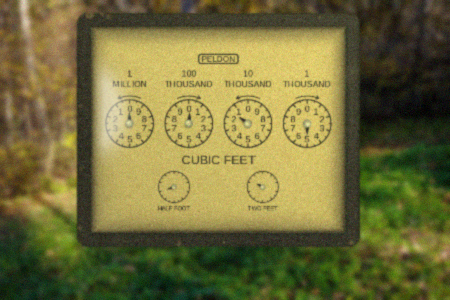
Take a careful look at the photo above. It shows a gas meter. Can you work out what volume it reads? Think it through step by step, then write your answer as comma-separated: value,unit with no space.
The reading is 1500,ft³
